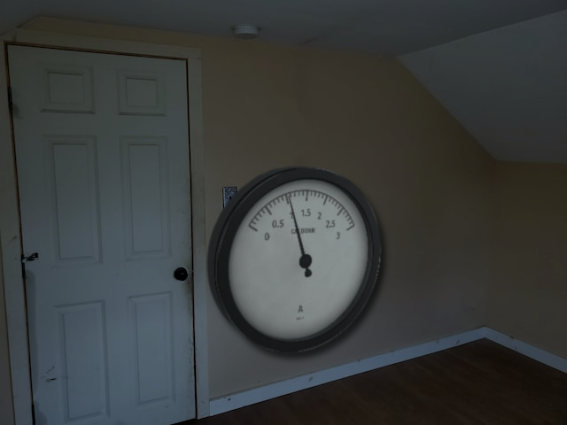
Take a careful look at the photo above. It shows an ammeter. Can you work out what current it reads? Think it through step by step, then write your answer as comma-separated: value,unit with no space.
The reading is 1,A
